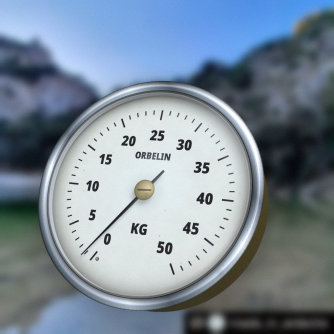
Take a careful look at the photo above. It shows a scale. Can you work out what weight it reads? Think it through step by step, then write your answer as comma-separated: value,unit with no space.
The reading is 1,kg
